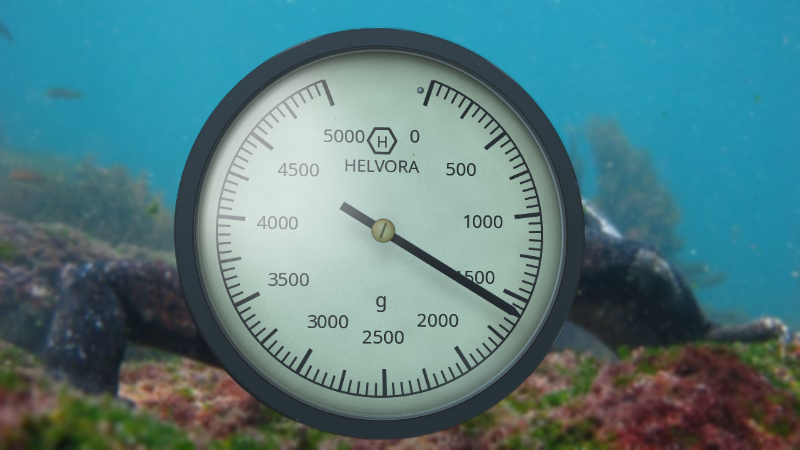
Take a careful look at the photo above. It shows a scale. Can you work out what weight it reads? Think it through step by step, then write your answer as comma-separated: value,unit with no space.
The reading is 1600,g
